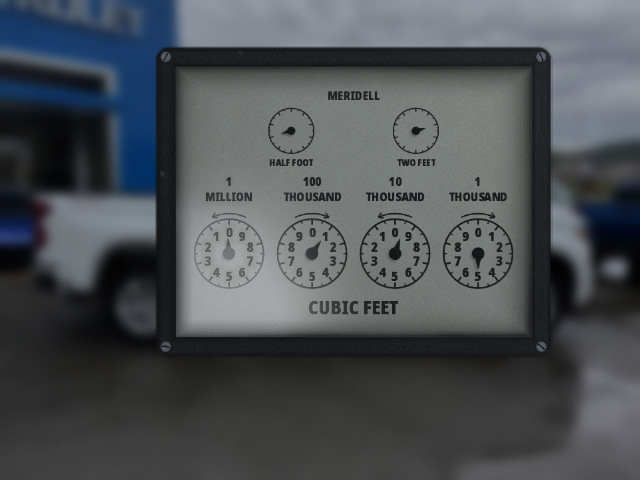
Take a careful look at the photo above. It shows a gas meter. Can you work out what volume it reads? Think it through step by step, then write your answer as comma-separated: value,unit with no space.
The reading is 9500,ft³
